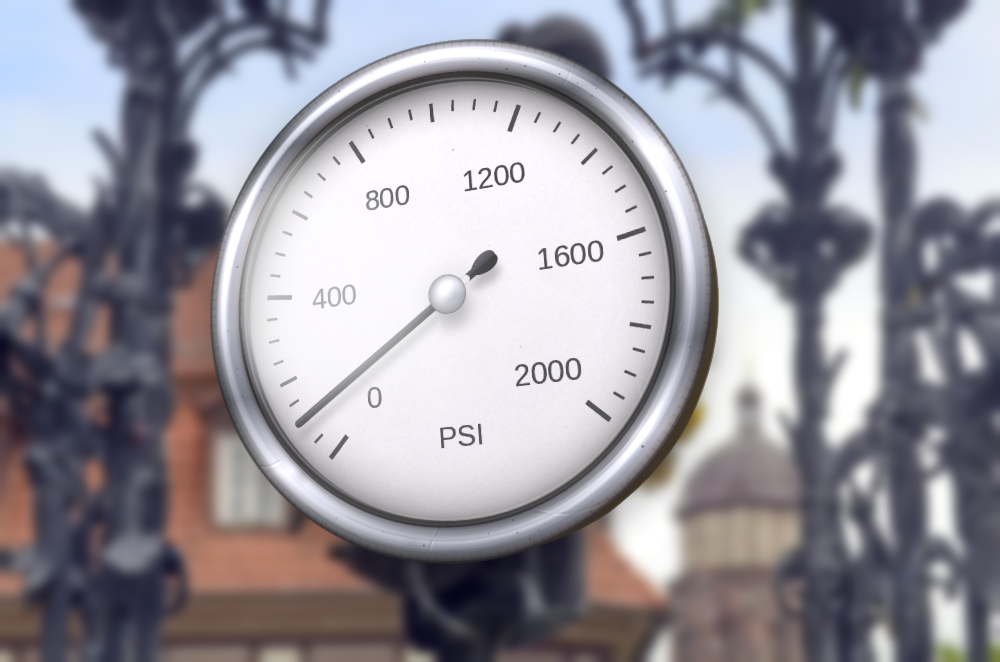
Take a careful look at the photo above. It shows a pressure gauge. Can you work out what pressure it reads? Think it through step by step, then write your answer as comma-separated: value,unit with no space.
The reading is 100,psi
